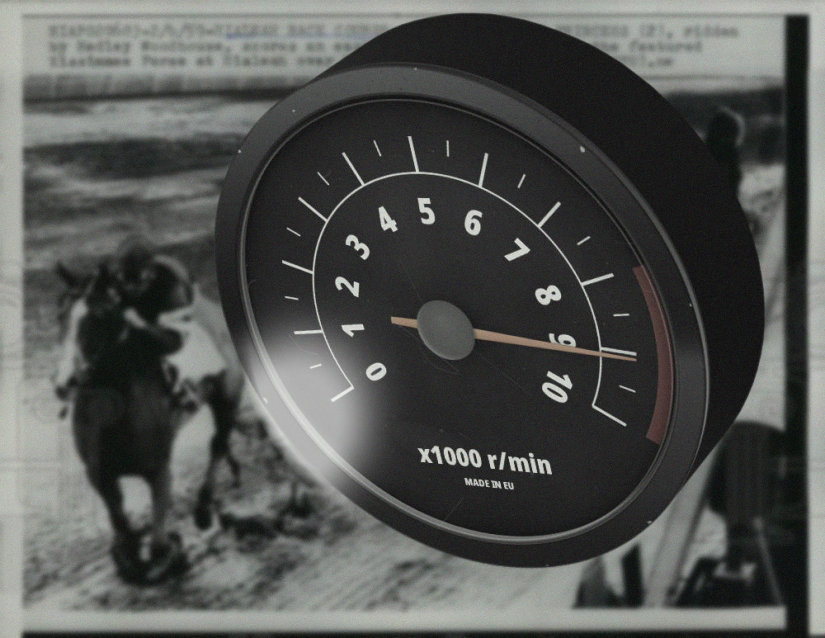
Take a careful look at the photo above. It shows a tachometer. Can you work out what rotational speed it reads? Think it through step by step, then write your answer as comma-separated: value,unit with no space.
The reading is 9000,rpm
